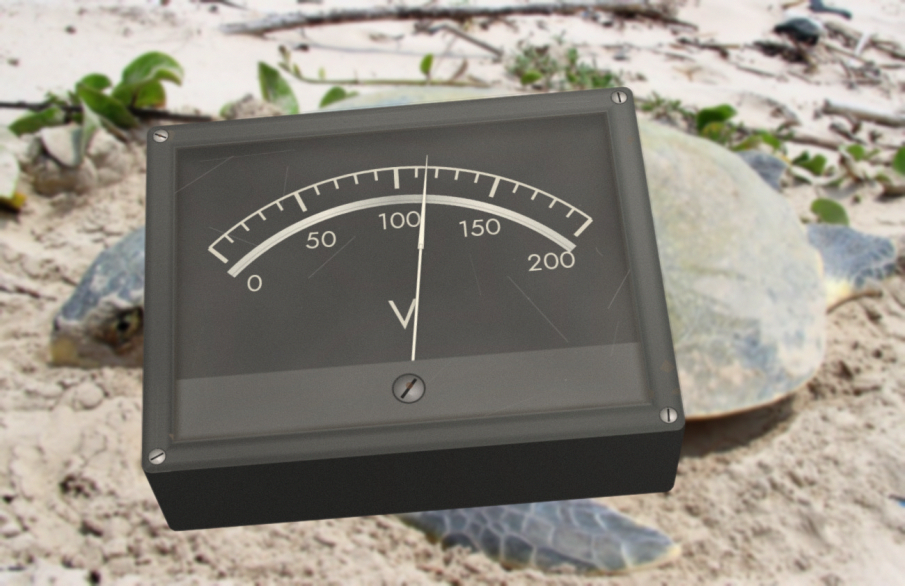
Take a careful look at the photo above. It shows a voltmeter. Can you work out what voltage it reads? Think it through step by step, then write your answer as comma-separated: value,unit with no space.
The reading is 115,V
